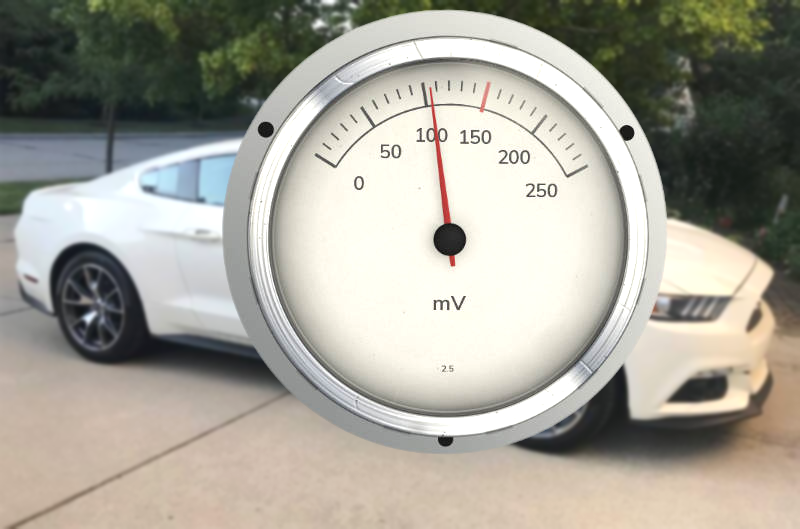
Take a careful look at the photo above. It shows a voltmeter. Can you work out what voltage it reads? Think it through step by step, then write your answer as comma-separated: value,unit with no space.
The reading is 105,mV
